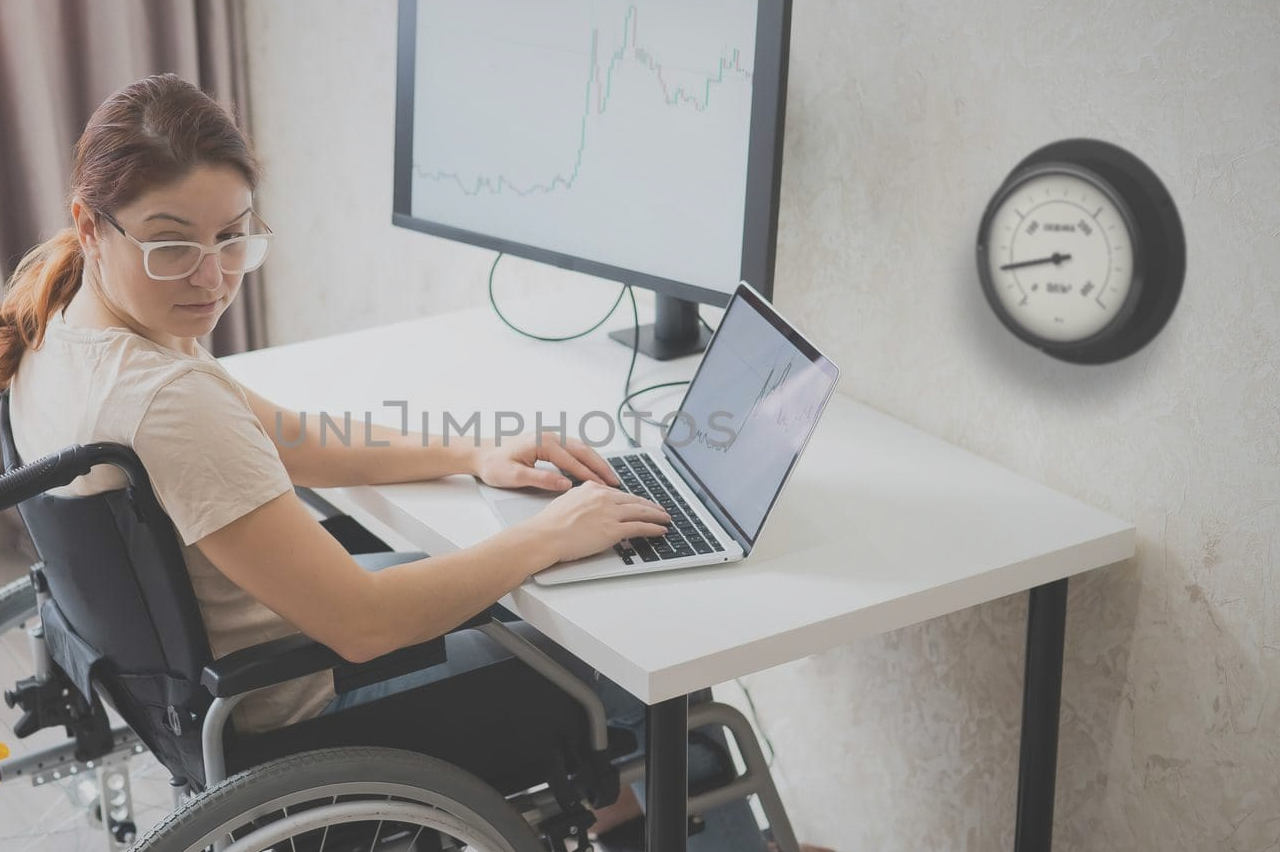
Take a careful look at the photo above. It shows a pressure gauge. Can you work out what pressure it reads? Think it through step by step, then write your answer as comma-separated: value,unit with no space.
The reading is 40,psi
